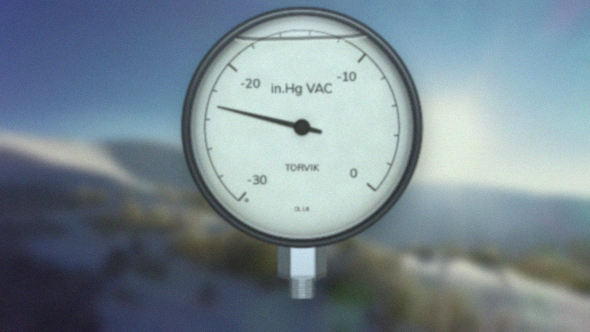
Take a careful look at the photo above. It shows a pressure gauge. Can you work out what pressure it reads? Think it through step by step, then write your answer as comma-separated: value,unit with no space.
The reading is -23,inHg
